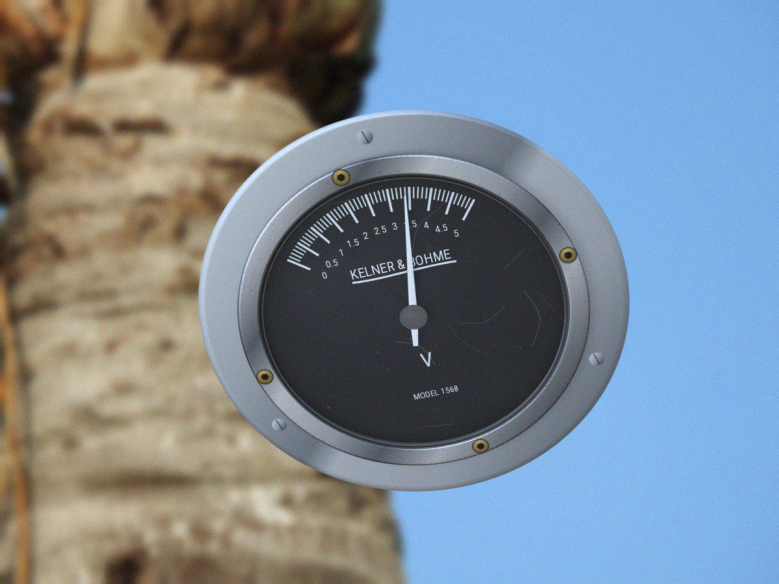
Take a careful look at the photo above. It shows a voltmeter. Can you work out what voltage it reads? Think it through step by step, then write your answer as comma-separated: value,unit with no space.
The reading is 3.4,V
